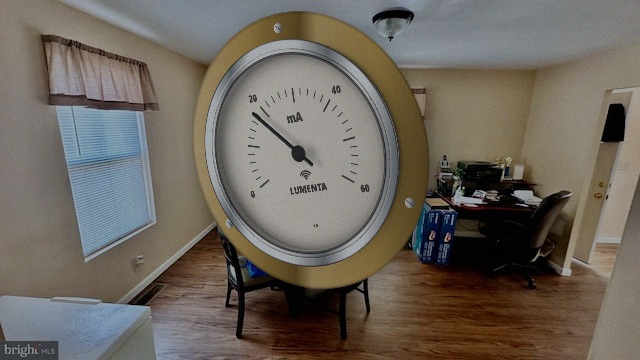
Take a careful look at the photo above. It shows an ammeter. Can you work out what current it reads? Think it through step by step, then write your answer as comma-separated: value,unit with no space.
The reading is 18,mA
